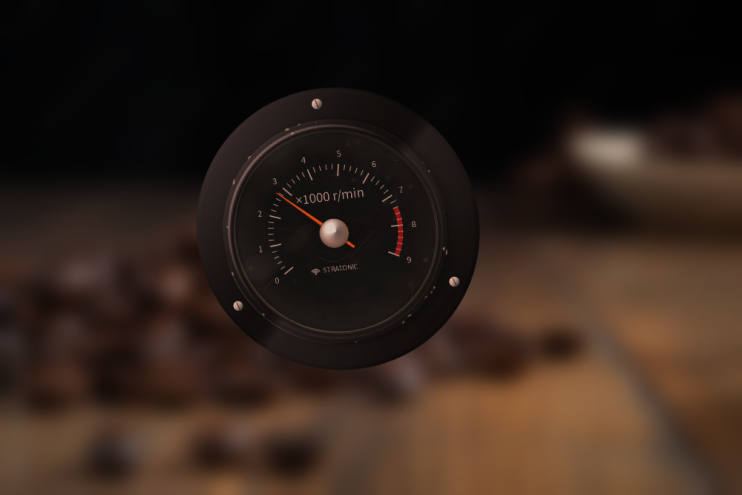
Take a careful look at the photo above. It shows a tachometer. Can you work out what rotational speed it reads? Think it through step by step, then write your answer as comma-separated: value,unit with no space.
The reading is 2800,rpm
